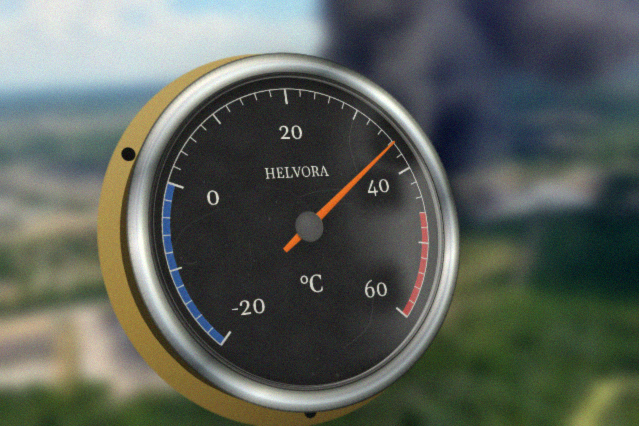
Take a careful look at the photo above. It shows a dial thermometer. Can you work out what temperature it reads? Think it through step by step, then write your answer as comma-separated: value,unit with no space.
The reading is 36,°C
